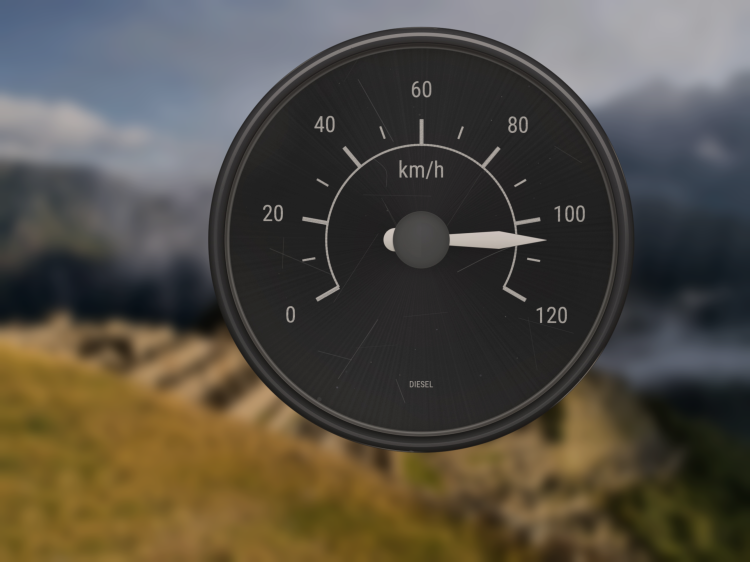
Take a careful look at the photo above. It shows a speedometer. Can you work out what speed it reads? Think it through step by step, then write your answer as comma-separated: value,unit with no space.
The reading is 105,km/h
